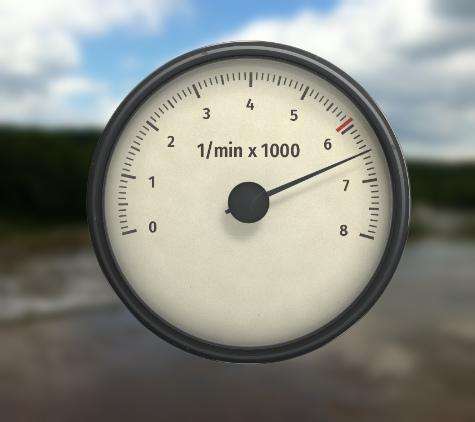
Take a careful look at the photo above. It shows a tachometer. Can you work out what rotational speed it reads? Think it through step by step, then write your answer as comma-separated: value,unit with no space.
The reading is 6500,rpm
